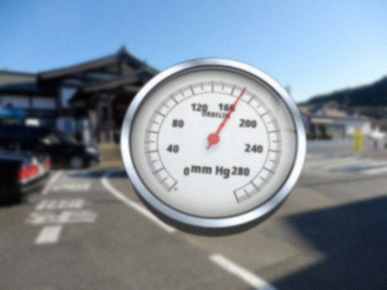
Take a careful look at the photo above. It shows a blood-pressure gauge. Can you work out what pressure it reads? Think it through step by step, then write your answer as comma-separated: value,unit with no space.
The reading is 170,mmHg
